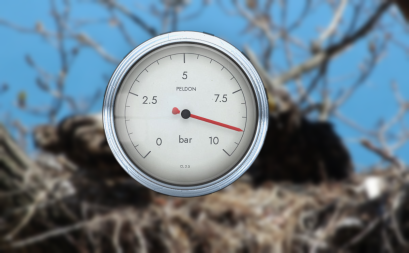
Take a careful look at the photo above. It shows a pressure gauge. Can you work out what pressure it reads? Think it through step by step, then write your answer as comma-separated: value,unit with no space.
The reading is 9,bar
